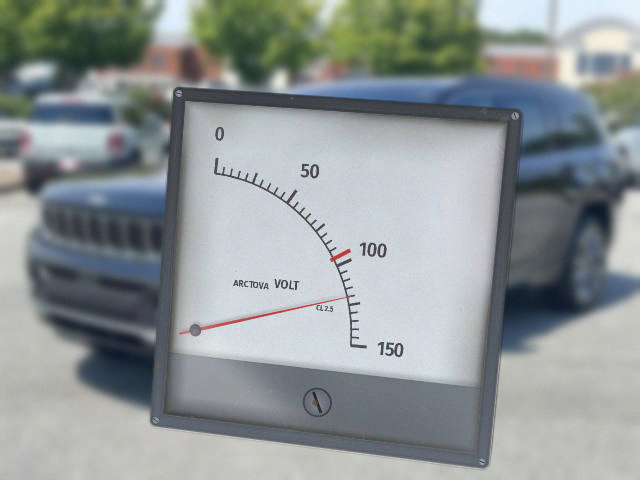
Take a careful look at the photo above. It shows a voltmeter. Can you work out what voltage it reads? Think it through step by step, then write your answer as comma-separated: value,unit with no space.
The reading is 120,V
